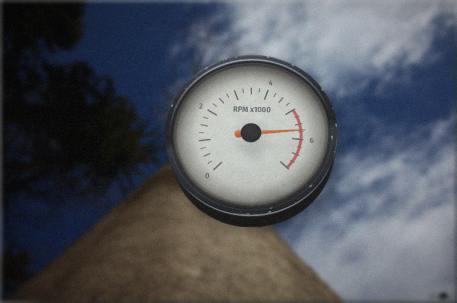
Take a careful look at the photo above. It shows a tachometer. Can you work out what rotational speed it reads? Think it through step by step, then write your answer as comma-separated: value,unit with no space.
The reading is 5750,rpm
